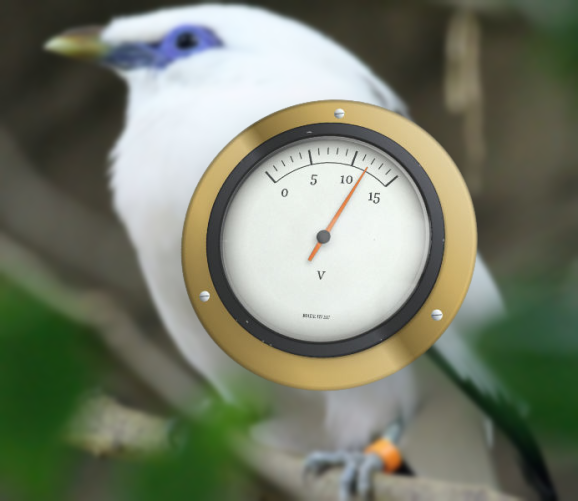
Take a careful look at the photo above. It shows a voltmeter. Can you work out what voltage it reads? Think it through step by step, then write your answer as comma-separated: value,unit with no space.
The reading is 12,V
